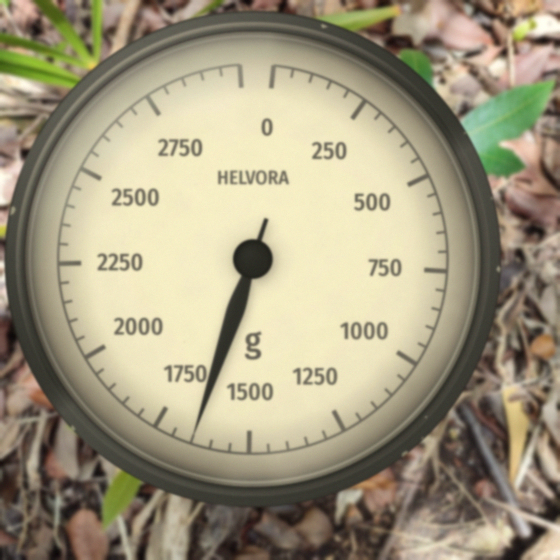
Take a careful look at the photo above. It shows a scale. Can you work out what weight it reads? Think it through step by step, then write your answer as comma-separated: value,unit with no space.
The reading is 1650,g
